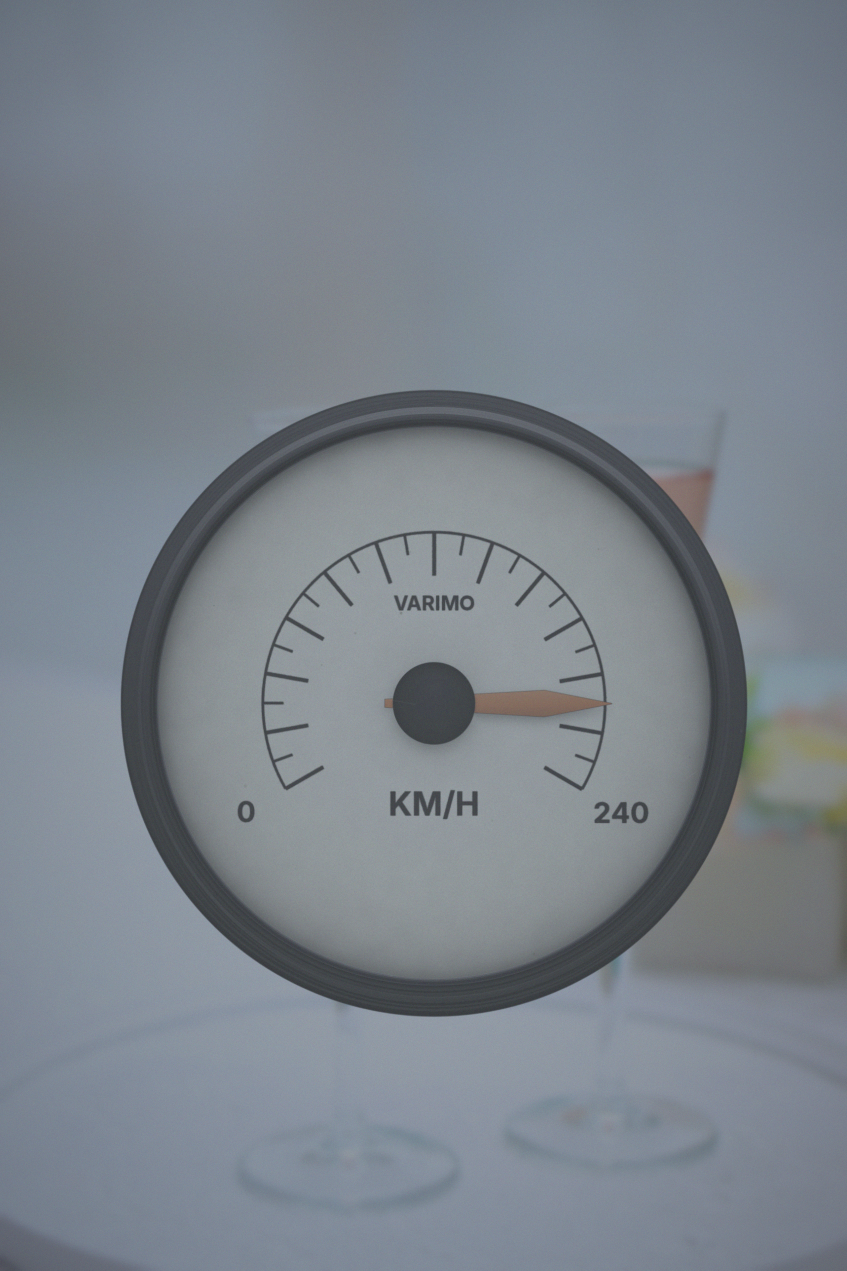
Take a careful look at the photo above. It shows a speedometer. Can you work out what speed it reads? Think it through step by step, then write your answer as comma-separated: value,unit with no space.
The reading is 210,km/h
